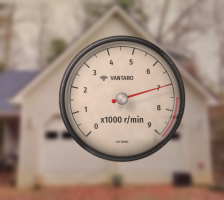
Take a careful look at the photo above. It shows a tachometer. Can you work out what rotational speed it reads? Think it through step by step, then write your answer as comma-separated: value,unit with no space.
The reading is 7000,rpm
